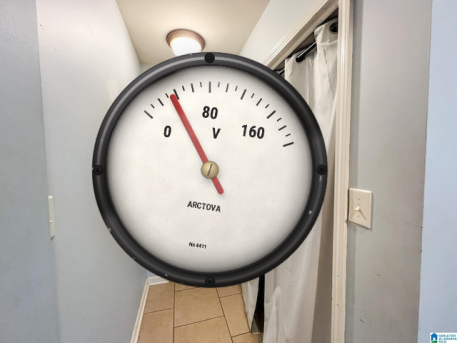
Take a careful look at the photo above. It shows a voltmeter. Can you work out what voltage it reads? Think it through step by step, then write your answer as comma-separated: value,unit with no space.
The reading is 35,V
